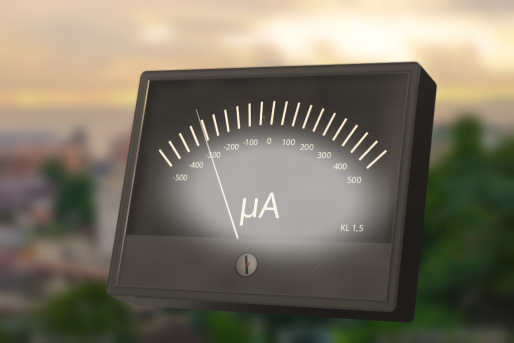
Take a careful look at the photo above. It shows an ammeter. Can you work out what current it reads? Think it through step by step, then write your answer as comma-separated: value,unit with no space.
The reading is -300,µA
